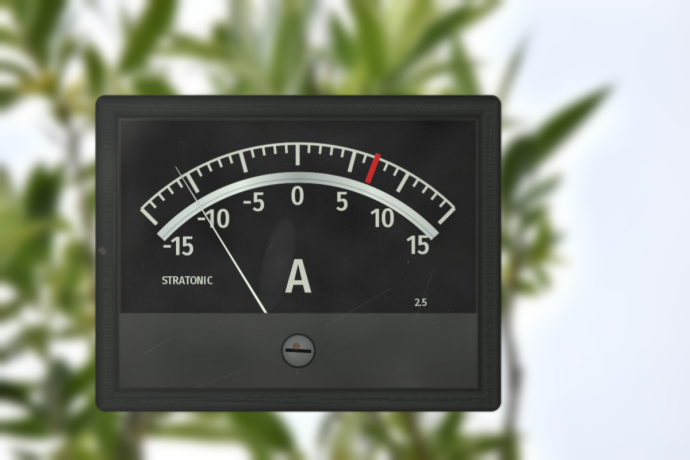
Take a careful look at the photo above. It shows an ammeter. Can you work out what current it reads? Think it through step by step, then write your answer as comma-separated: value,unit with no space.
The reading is -10.5,A
